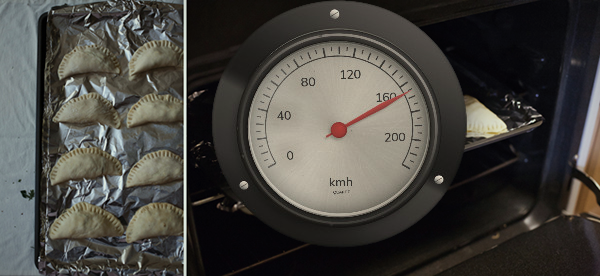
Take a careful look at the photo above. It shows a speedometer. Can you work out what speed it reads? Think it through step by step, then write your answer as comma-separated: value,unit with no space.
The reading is 165,km/h
